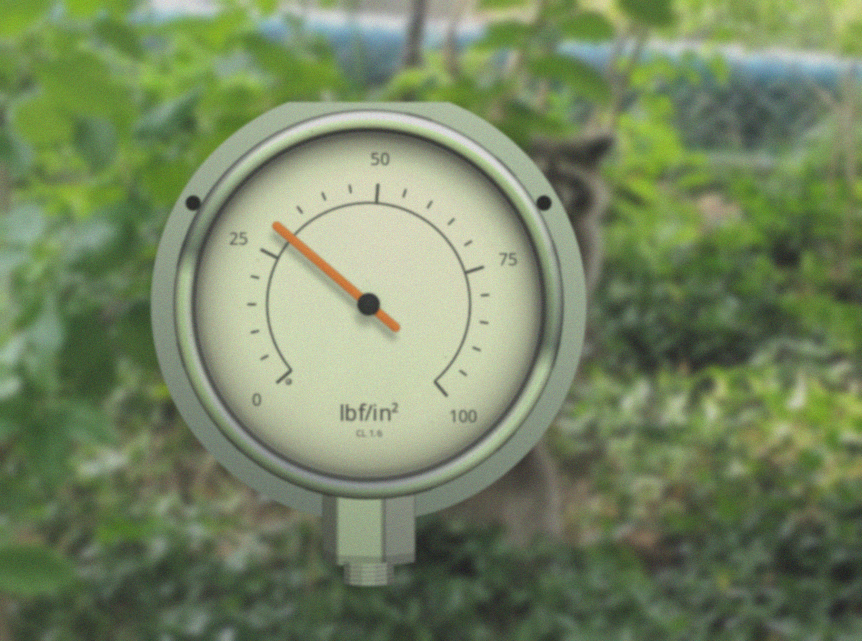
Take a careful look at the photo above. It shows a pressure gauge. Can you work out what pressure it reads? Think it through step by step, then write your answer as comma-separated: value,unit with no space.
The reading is 30,psi
